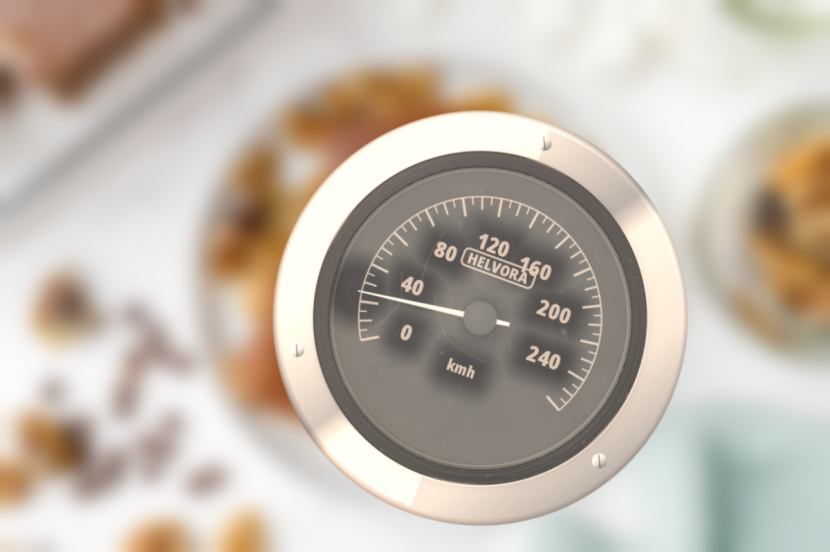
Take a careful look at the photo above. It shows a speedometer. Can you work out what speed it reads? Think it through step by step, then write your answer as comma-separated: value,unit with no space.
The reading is 25,km/h
